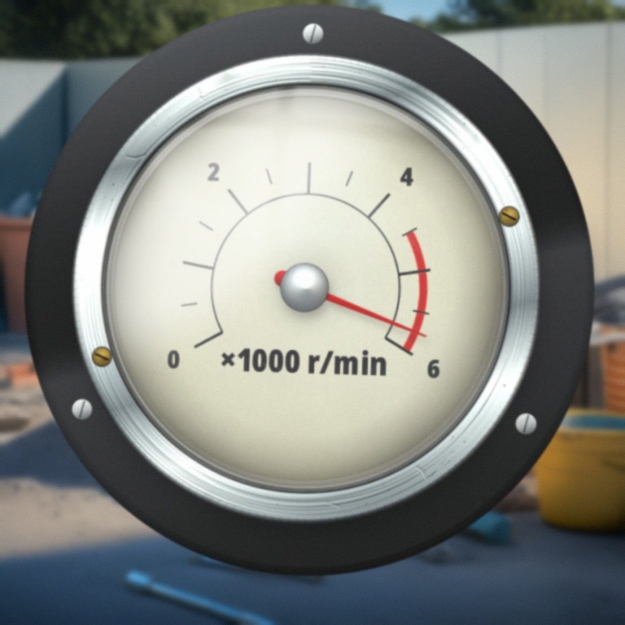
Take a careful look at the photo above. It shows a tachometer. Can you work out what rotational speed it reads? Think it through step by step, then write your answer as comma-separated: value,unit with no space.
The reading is 5750,rpm
